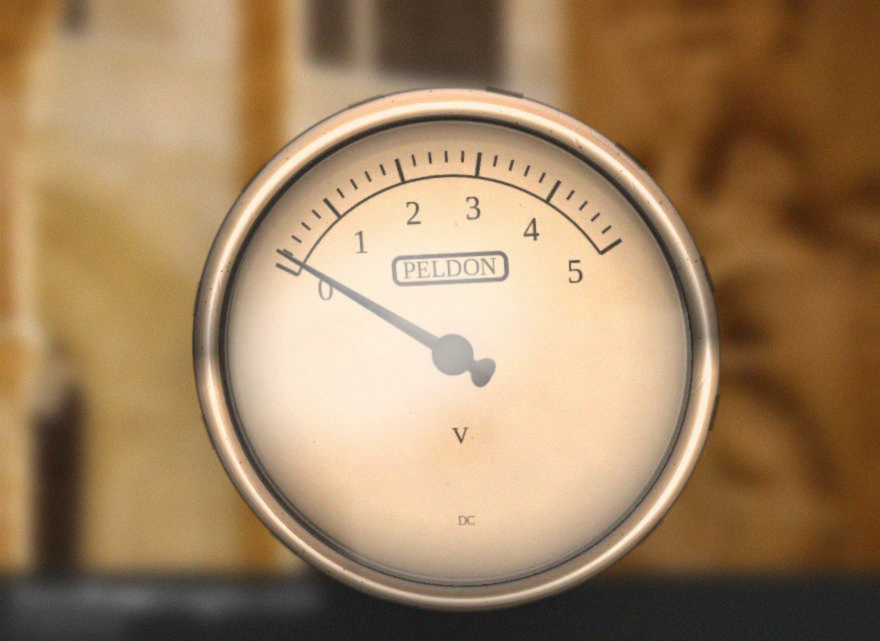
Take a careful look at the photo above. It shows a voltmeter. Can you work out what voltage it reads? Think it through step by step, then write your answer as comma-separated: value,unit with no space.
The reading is 0.2,V
